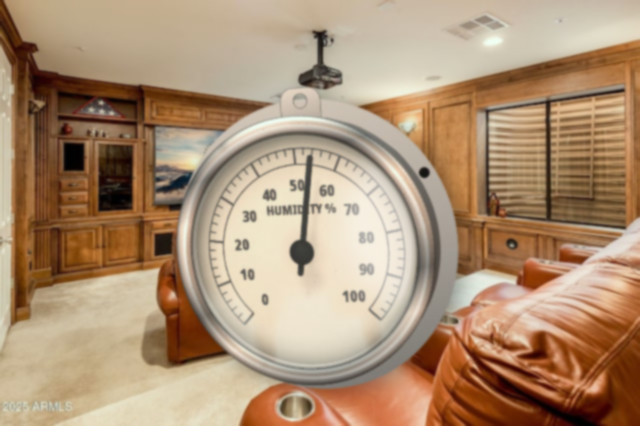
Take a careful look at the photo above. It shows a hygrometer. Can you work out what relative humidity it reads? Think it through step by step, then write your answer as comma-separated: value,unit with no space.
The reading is 54,%
